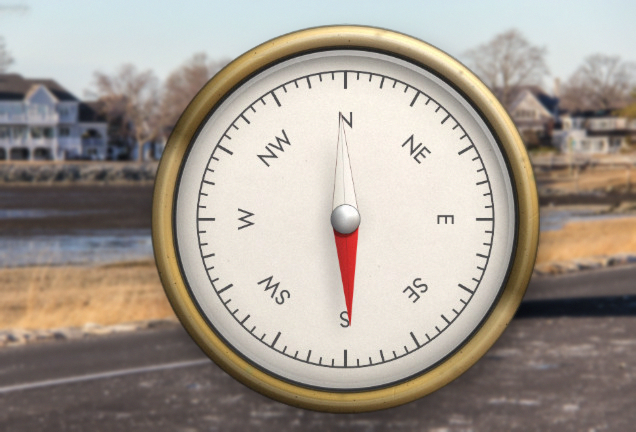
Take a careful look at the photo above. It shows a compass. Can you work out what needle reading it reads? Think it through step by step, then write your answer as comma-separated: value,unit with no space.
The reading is 177.5,°
